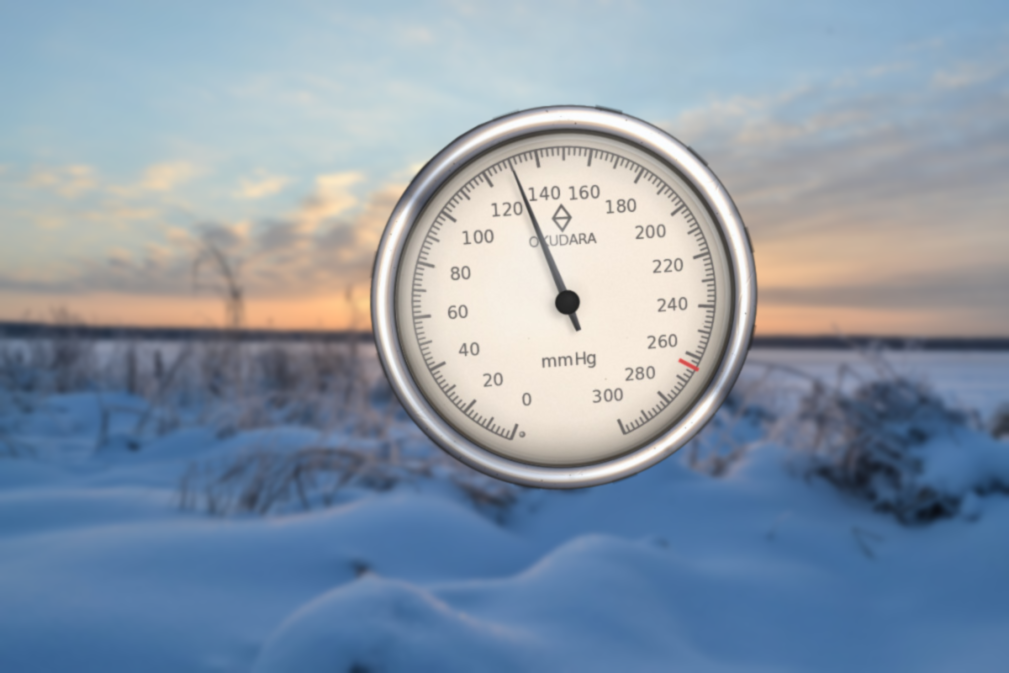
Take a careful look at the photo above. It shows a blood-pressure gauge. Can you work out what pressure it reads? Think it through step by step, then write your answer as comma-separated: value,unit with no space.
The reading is 130,mmHg
